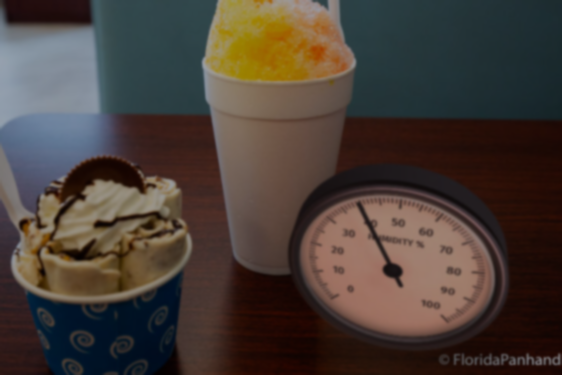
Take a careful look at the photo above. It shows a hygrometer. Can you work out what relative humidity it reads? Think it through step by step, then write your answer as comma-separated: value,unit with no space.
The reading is 40,%
